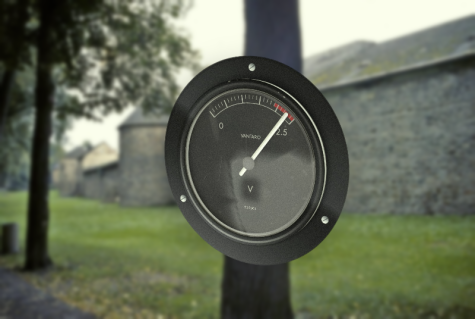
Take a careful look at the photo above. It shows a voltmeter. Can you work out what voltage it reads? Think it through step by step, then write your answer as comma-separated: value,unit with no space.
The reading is 2.3,V
